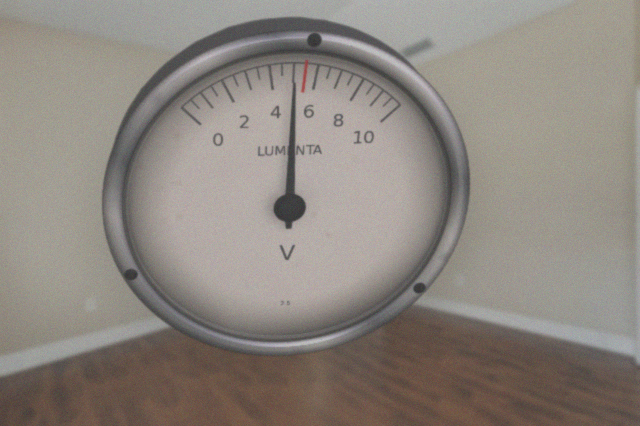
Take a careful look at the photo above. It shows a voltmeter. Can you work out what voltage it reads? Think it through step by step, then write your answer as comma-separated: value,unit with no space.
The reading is 5,V
